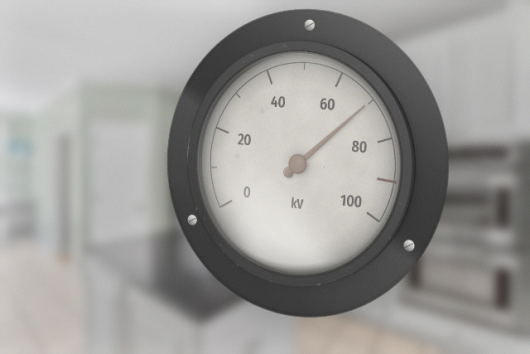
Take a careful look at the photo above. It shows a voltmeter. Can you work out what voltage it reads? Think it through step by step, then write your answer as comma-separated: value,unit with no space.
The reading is 70,kV
